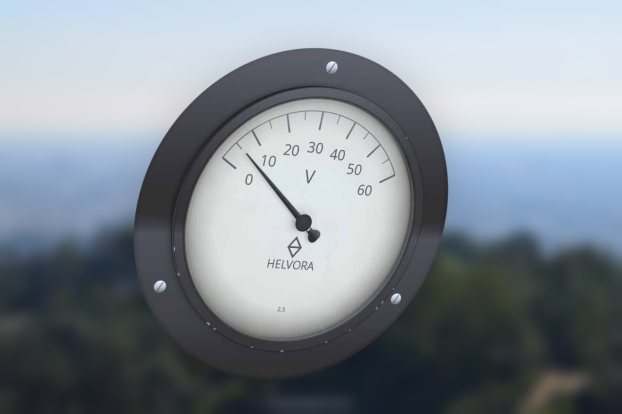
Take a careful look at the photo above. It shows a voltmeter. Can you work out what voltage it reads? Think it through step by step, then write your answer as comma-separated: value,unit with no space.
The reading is 5,V
